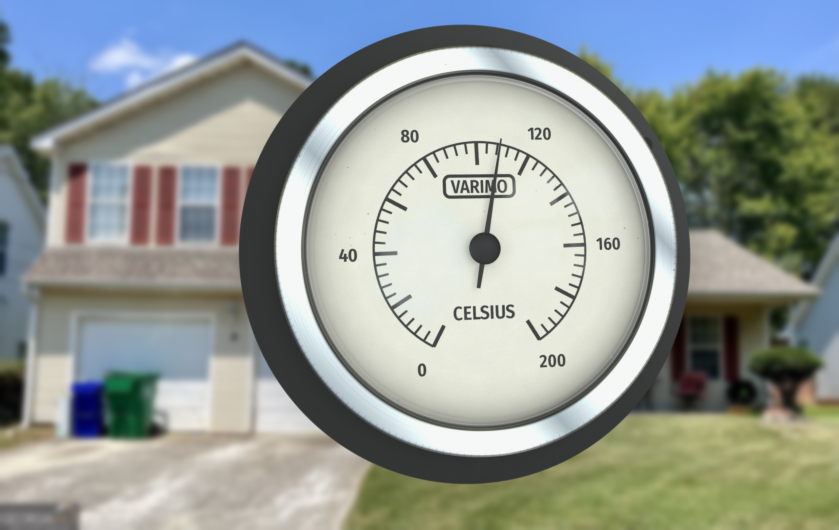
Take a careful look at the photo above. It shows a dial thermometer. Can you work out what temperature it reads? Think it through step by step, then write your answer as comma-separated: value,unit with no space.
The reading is 108,°C
